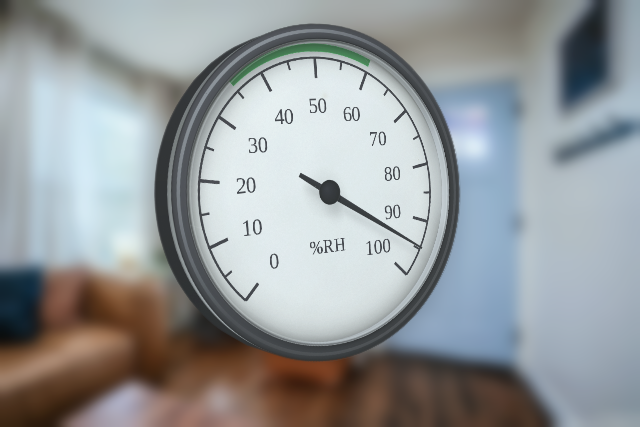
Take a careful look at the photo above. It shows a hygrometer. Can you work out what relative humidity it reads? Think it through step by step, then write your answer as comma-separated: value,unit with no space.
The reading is 95,%
